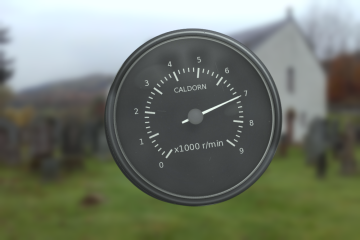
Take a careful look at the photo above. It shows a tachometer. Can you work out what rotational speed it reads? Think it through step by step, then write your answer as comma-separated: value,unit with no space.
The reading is 7000,rpm
